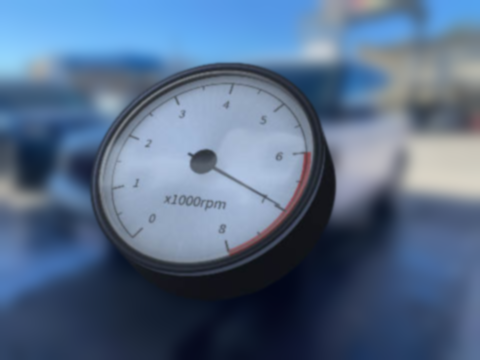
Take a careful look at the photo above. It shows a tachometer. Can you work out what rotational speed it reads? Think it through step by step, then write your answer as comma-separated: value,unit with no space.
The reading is 7000,rpm
